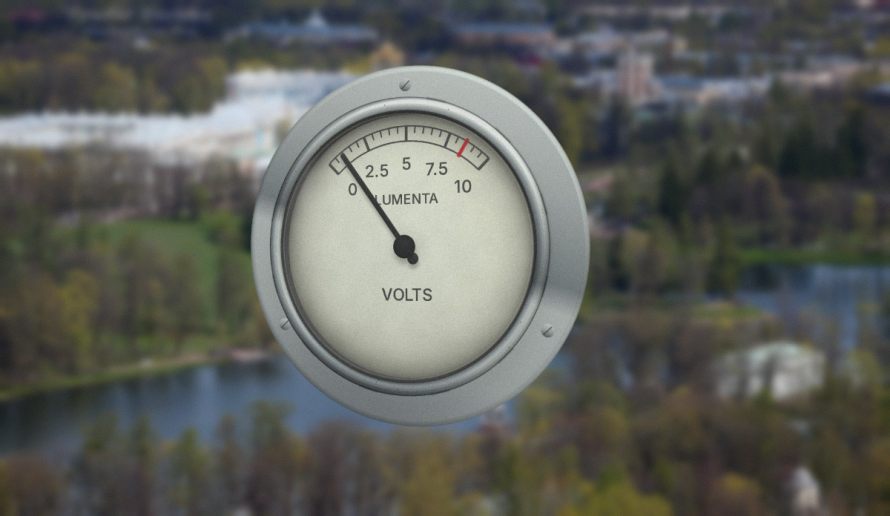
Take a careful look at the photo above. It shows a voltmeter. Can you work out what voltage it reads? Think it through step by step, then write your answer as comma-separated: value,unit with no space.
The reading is 1,V
